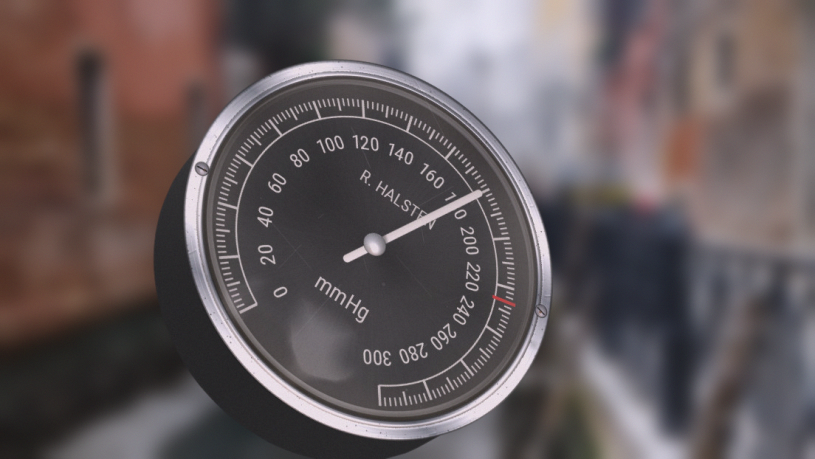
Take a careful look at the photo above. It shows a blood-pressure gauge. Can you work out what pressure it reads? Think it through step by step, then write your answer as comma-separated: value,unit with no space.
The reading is 180,mmHg
